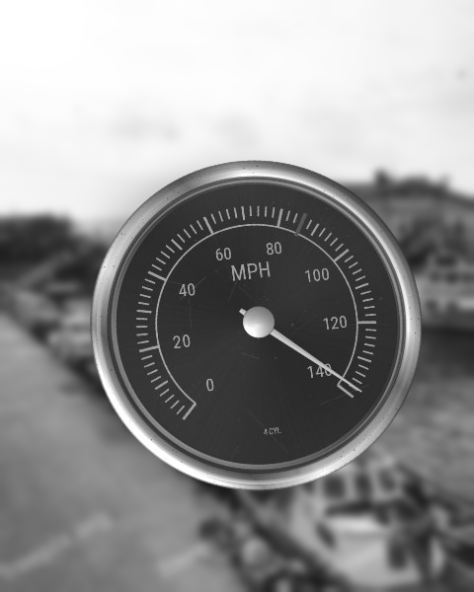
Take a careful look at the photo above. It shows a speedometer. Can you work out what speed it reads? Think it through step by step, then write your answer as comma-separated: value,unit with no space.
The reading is 138,mph
